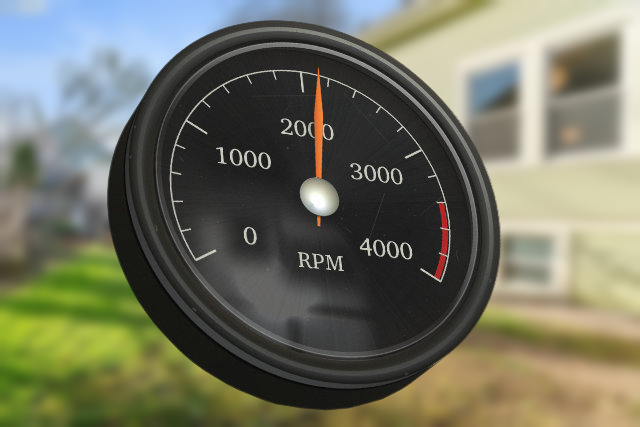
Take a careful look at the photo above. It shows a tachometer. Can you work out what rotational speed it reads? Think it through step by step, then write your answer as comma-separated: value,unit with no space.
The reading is 2100,rpm
